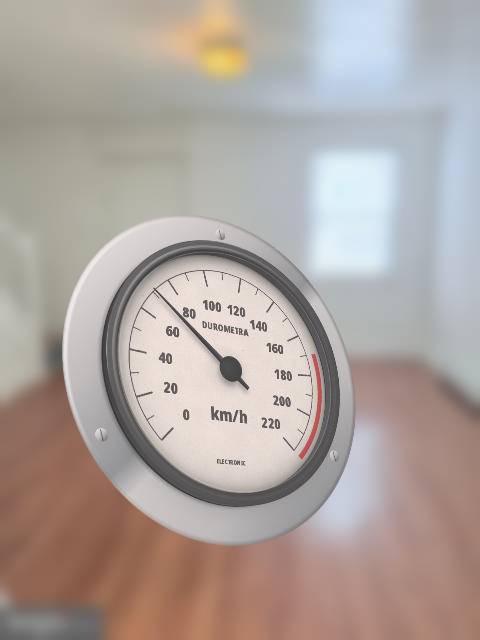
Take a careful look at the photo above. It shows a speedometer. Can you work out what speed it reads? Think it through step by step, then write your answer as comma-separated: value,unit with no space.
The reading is 70,km/h
